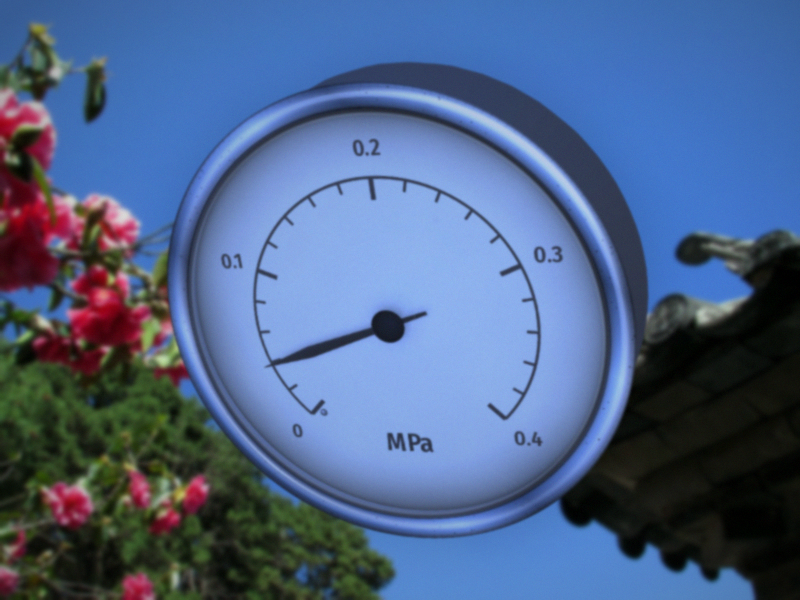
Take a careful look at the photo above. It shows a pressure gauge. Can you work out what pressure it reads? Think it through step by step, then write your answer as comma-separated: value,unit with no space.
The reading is 0.04,MPa
